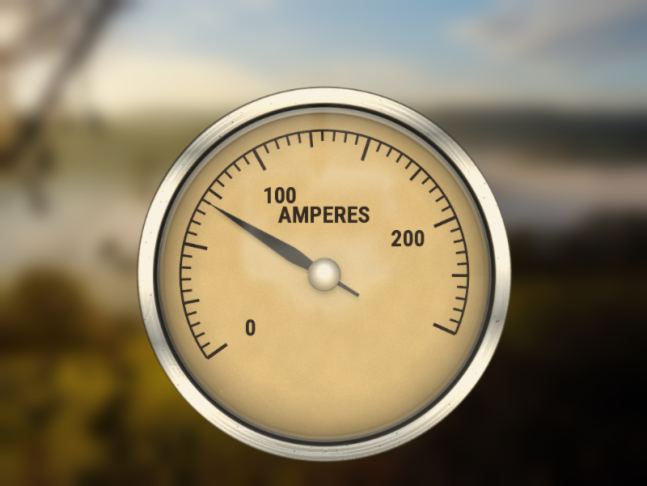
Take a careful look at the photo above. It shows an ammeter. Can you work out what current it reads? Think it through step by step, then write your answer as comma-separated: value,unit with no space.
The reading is 70,A
